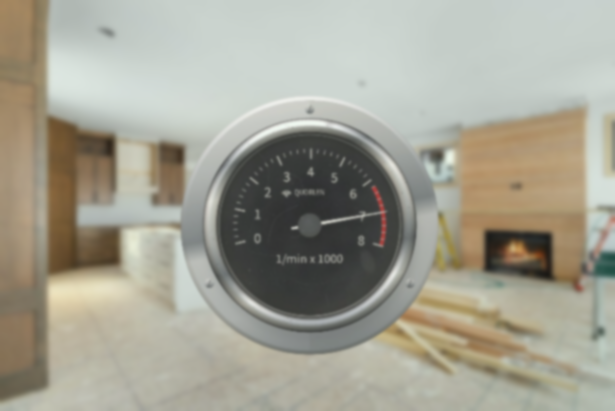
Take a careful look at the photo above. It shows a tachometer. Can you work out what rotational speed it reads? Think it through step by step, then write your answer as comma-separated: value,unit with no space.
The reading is 7000,rpm
